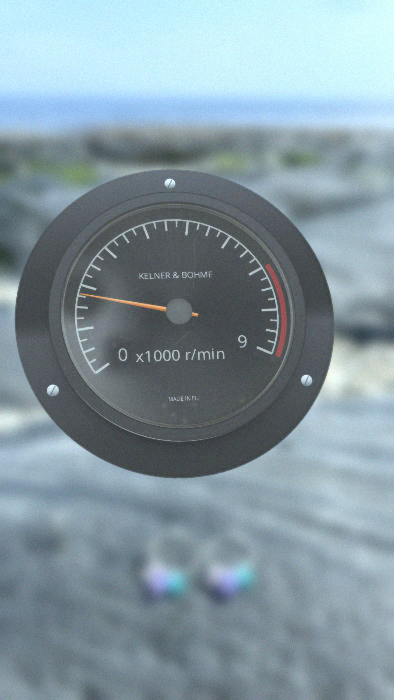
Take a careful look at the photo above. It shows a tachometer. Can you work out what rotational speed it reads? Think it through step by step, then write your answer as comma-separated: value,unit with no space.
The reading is 1750,rpm
